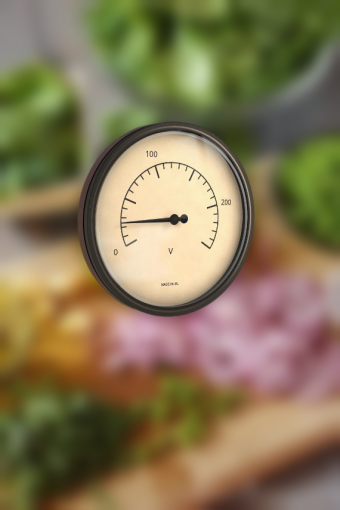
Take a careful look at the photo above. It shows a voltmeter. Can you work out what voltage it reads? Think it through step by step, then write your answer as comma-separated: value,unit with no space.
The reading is 25,V
